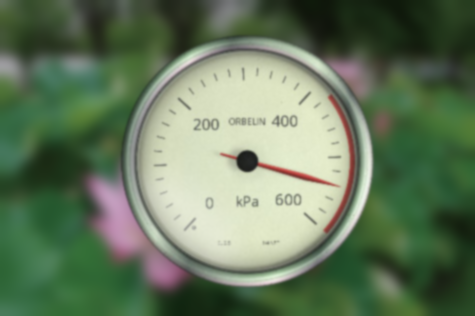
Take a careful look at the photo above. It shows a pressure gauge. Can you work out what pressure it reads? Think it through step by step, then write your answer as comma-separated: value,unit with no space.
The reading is 540,kPa
